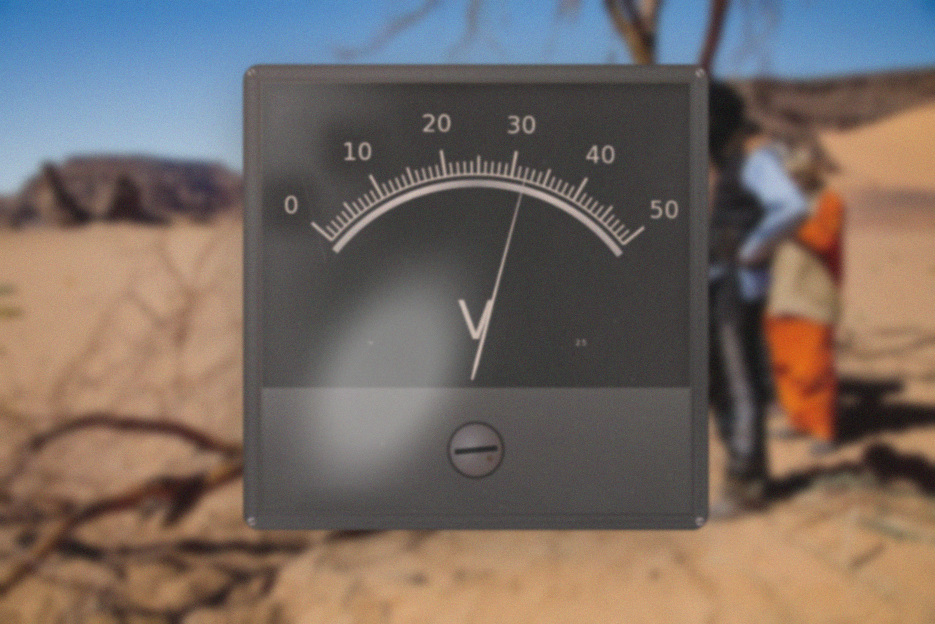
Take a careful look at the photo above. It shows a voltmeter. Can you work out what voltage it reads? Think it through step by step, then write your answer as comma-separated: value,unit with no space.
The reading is 32,V
